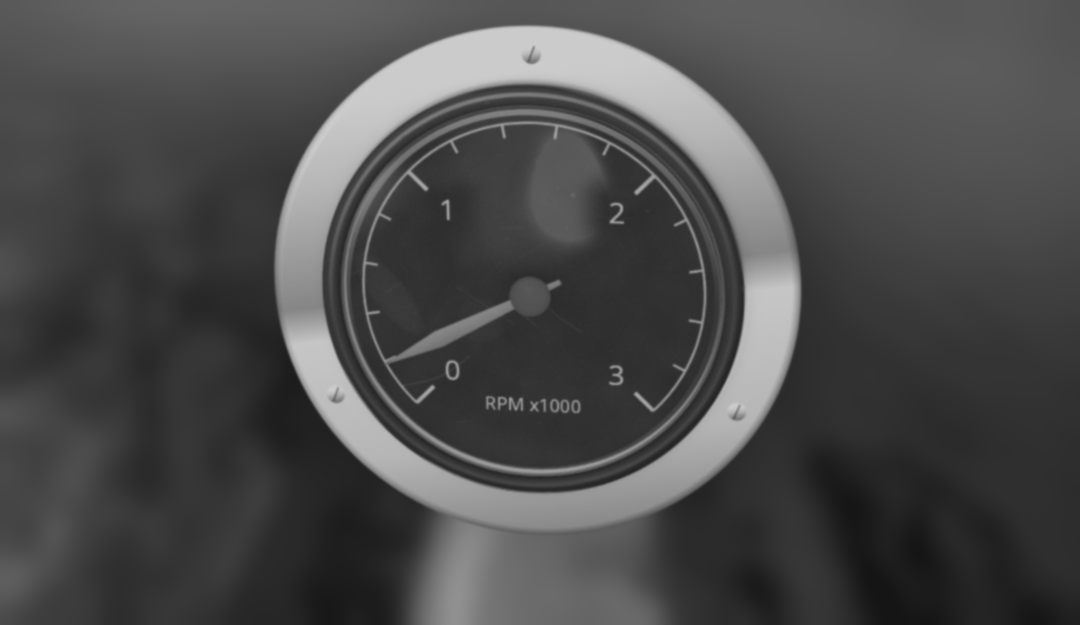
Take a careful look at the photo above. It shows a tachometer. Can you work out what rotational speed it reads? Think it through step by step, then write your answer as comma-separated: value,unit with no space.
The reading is 200,rpm
